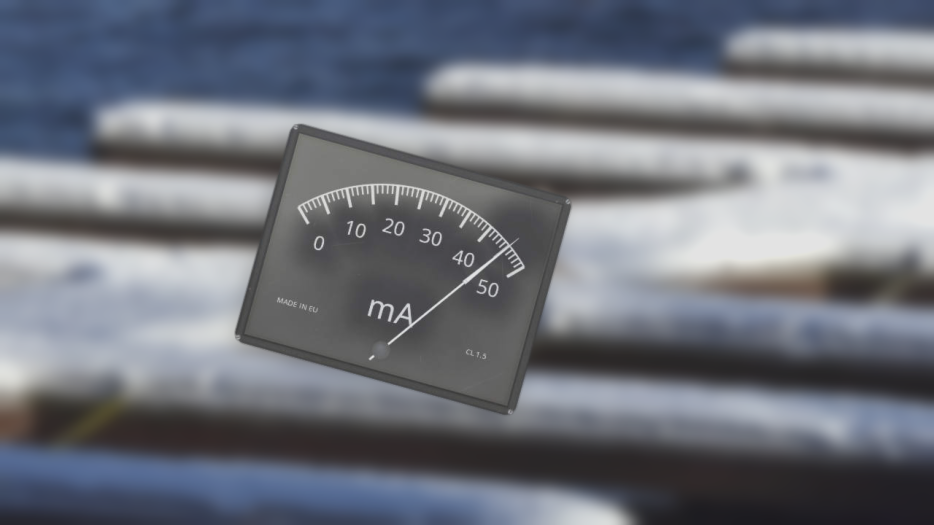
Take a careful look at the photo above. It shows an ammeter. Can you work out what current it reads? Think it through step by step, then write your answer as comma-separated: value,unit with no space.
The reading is 45,mA
